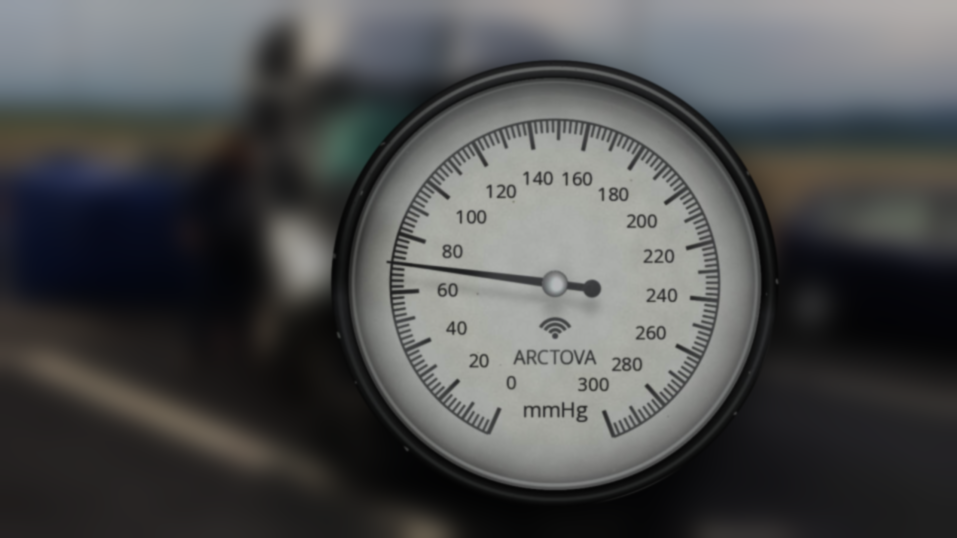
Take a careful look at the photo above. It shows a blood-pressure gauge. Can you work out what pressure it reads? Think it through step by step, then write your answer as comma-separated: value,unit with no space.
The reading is 70,mmHg
